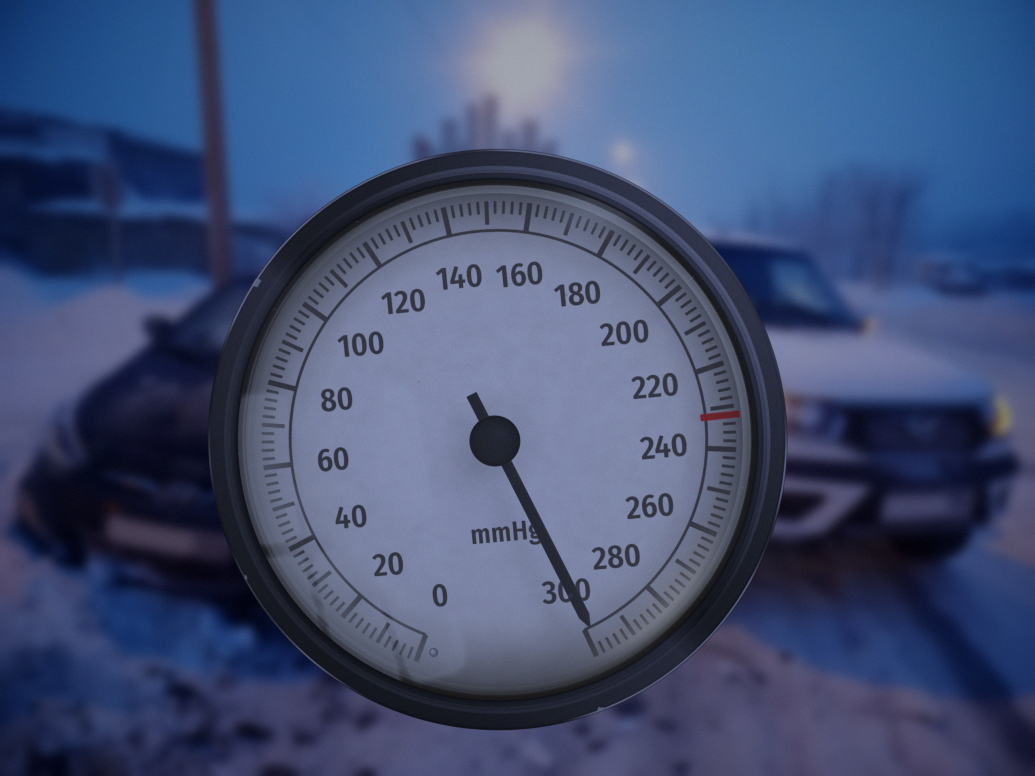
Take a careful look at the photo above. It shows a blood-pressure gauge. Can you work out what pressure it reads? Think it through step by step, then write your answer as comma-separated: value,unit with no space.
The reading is 298,mmHg
